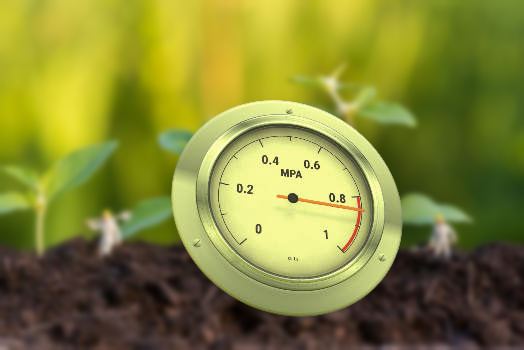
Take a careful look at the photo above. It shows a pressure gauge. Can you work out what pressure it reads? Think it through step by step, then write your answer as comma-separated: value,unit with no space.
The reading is 0.85,MPa
